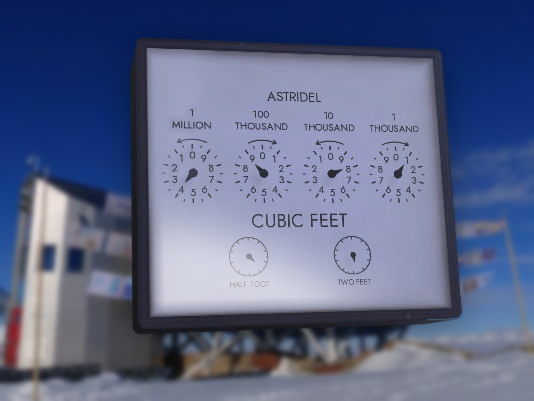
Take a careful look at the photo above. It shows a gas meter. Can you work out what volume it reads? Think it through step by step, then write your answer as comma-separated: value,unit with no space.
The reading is 388100,ft³
